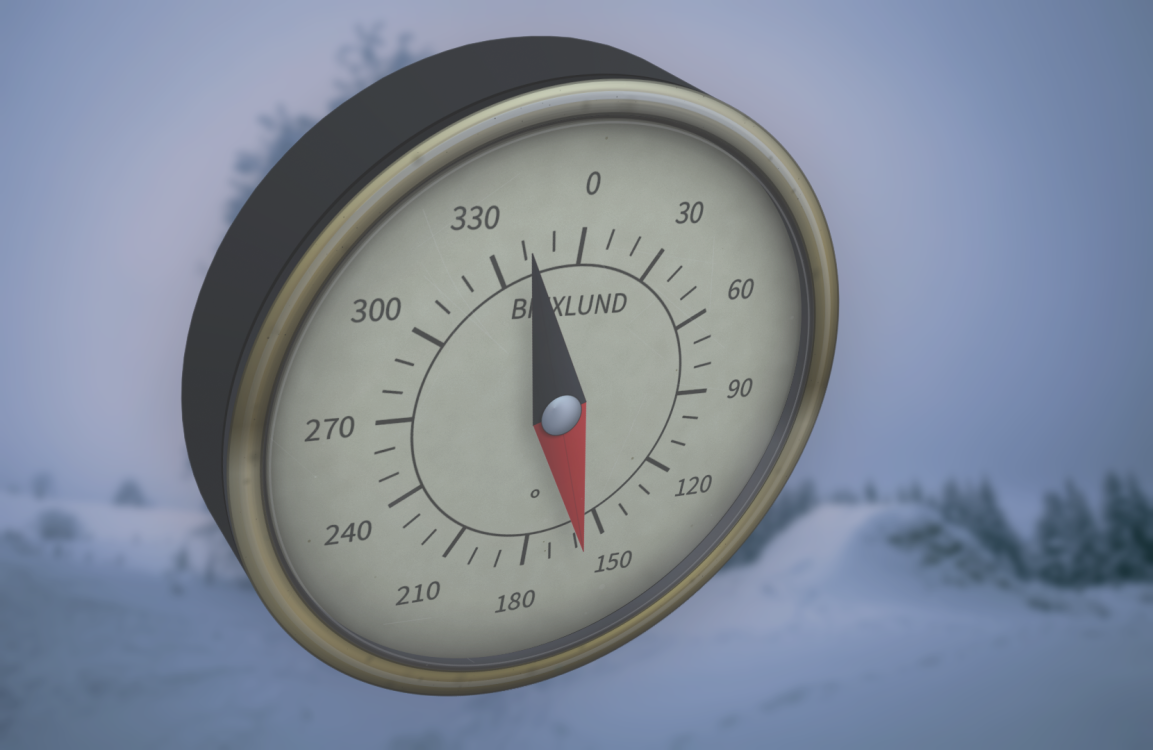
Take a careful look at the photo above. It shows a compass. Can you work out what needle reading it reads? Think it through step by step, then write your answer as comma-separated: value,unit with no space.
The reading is 160,°
